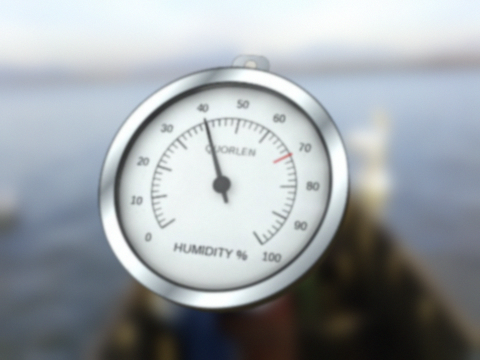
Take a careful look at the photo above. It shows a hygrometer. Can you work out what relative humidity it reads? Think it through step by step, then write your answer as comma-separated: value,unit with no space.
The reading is 40,%
